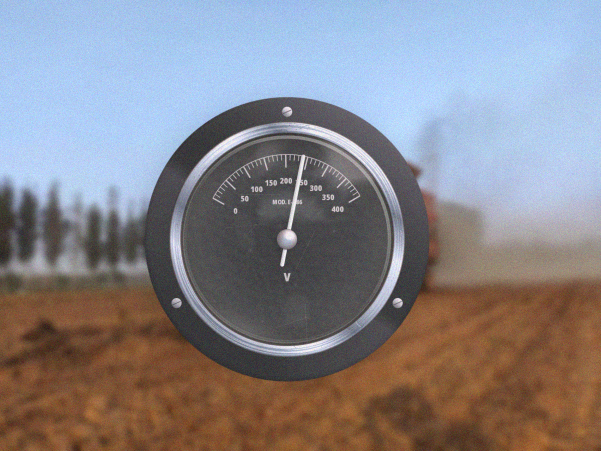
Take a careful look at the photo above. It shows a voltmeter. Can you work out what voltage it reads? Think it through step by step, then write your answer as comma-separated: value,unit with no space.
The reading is 240,V
